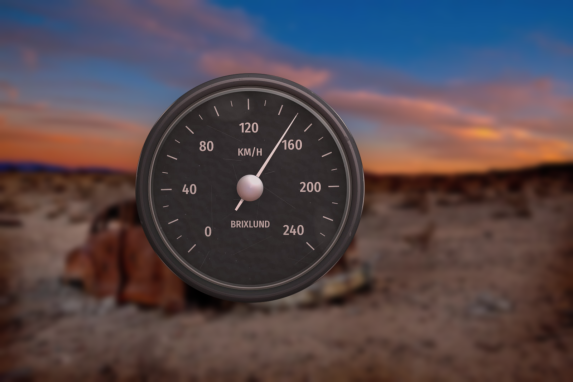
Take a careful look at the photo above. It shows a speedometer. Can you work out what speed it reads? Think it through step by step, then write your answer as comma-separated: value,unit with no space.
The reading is 150,km/h
